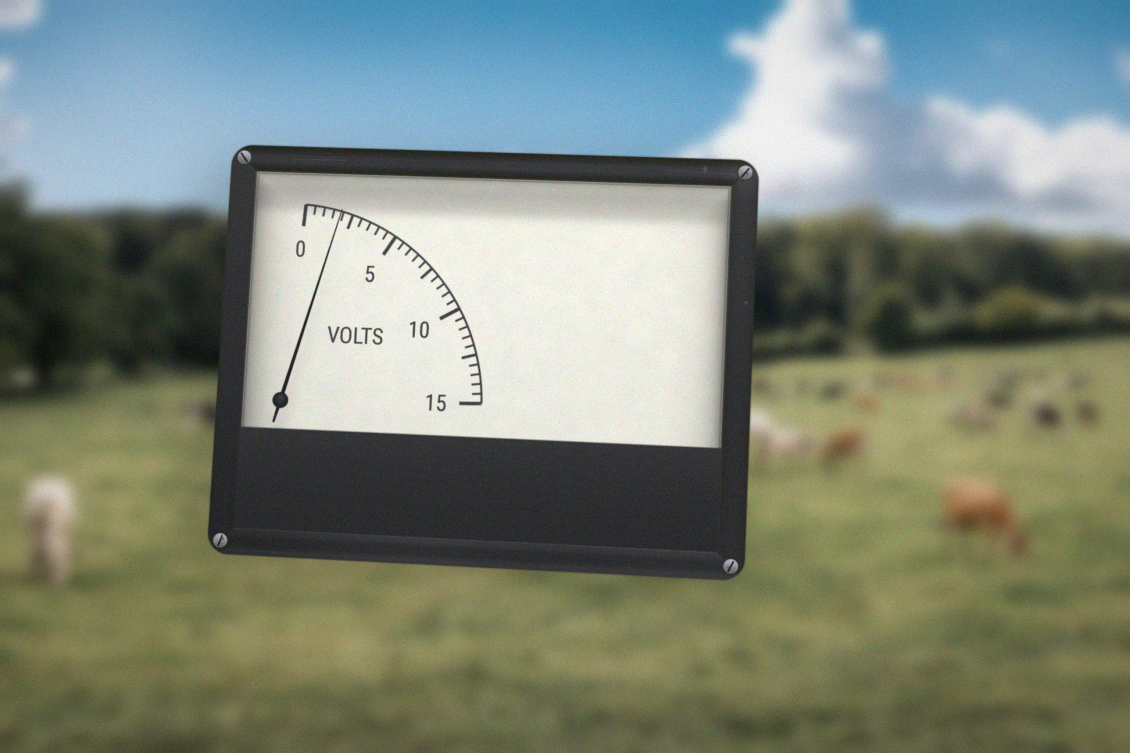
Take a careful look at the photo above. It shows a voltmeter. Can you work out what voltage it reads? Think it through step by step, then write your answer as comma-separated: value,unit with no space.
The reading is 2,V
